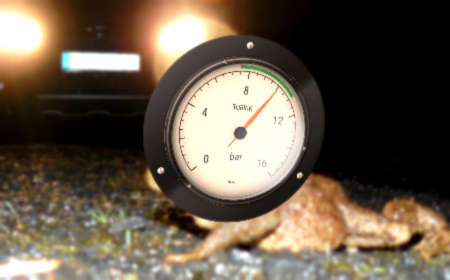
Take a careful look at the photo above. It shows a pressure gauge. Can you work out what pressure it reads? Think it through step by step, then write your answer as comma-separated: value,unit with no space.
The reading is 10,bar
